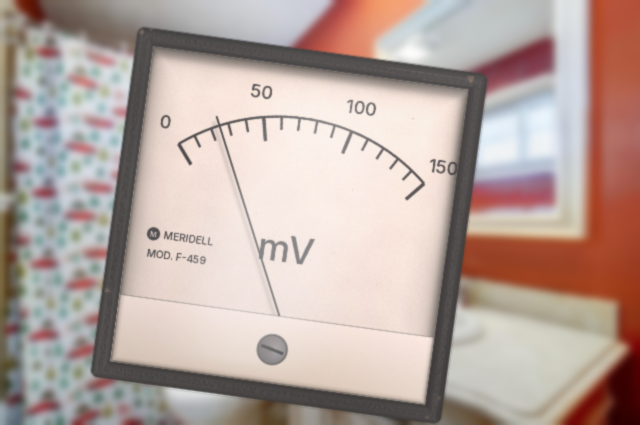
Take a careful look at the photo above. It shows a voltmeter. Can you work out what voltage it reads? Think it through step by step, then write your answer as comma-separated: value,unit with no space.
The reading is 25,mV
